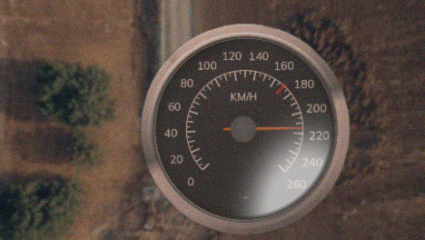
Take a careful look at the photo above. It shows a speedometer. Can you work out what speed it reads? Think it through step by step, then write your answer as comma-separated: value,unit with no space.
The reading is 215,km/h
